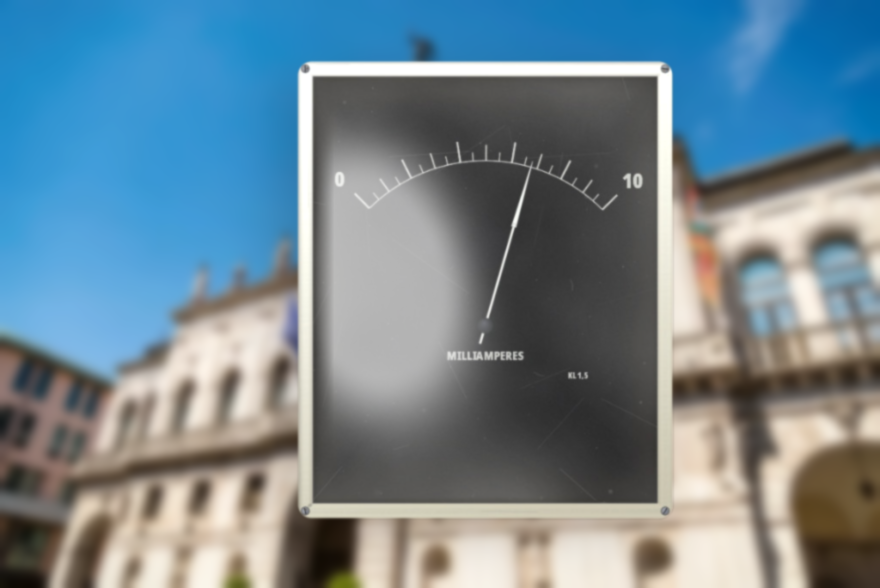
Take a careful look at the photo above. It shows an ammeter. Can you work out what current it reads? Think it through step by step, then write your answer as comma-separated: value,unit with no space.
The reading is 6.75,mA
